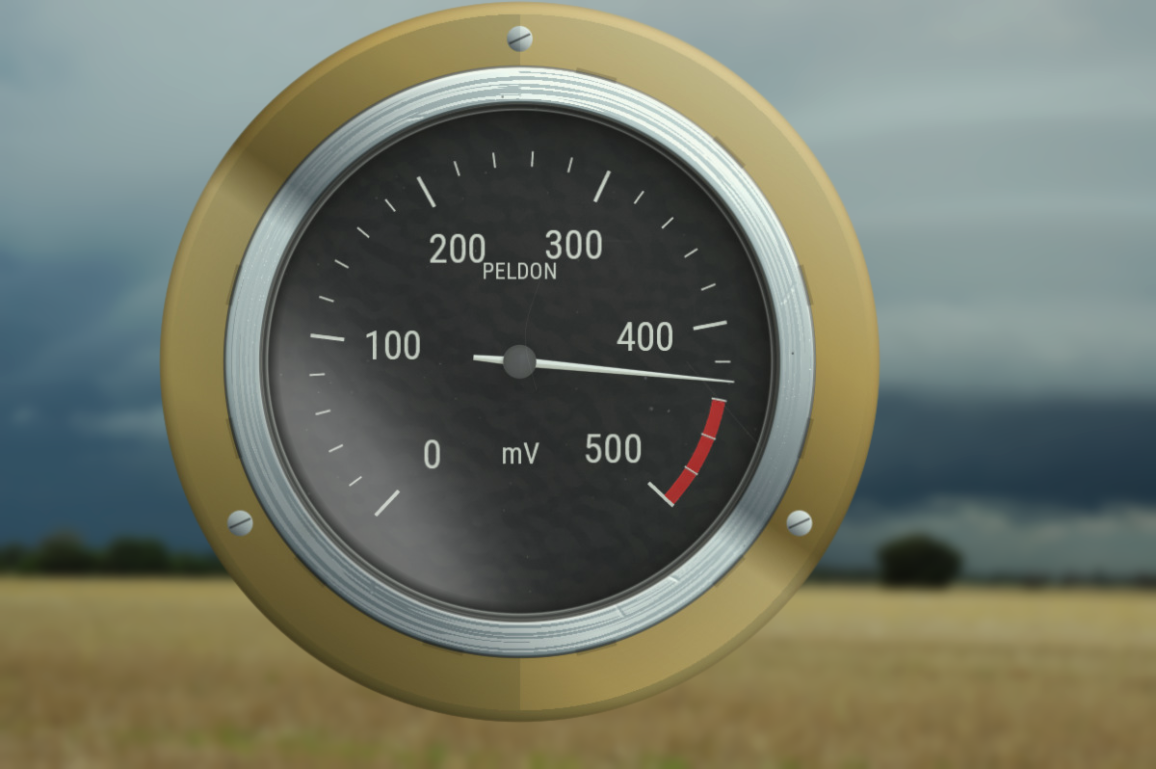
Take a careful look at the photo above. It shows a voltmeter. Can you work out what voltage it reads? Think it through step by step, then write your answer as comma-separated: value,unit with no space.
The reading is 430,mV
